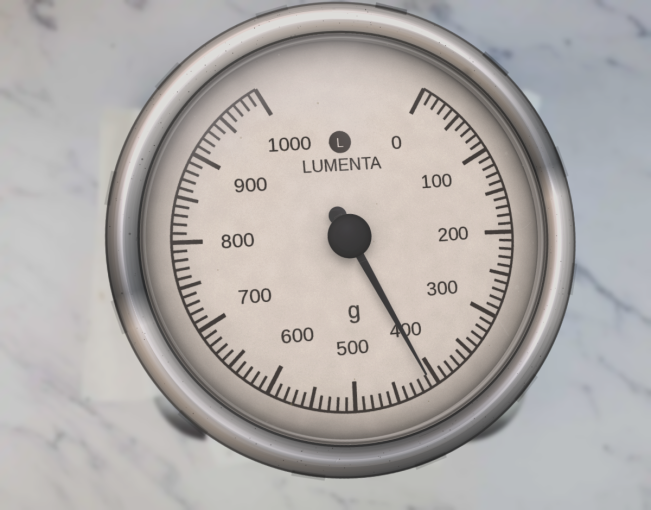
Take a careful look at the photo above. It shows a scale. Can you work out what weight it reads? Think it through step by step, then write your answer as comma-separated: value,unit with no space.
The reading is 410,g
